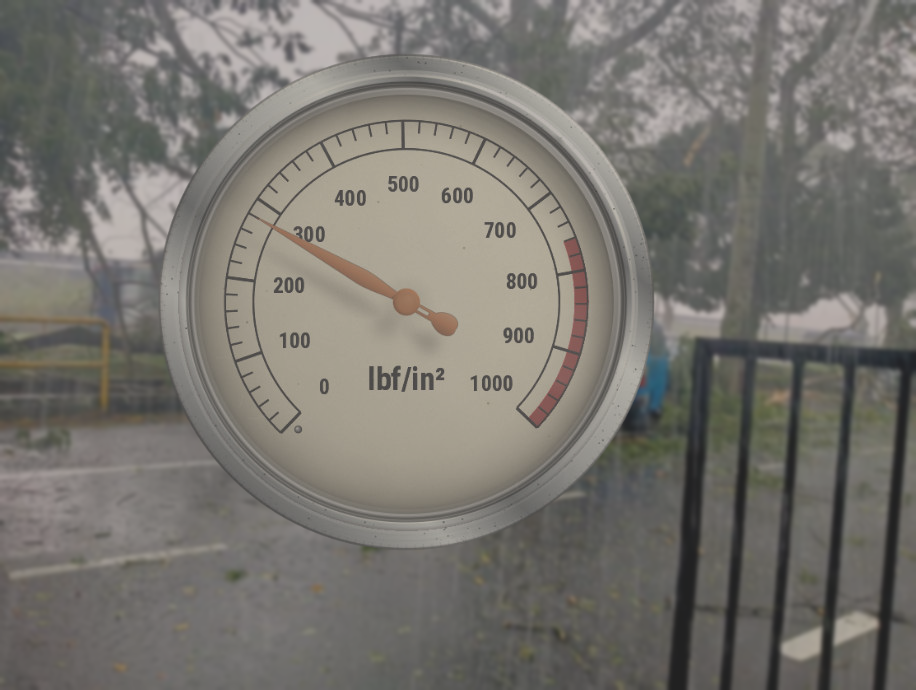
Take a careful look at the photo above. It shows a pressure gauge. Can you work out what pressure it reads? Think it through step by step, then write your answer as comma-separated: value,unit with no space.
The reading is 280,psi
